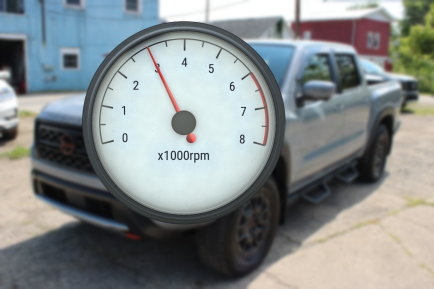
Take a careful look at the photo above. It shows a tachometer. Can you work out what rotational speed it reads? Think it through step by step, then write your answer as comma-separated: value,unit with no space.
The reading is 3000,rpm
